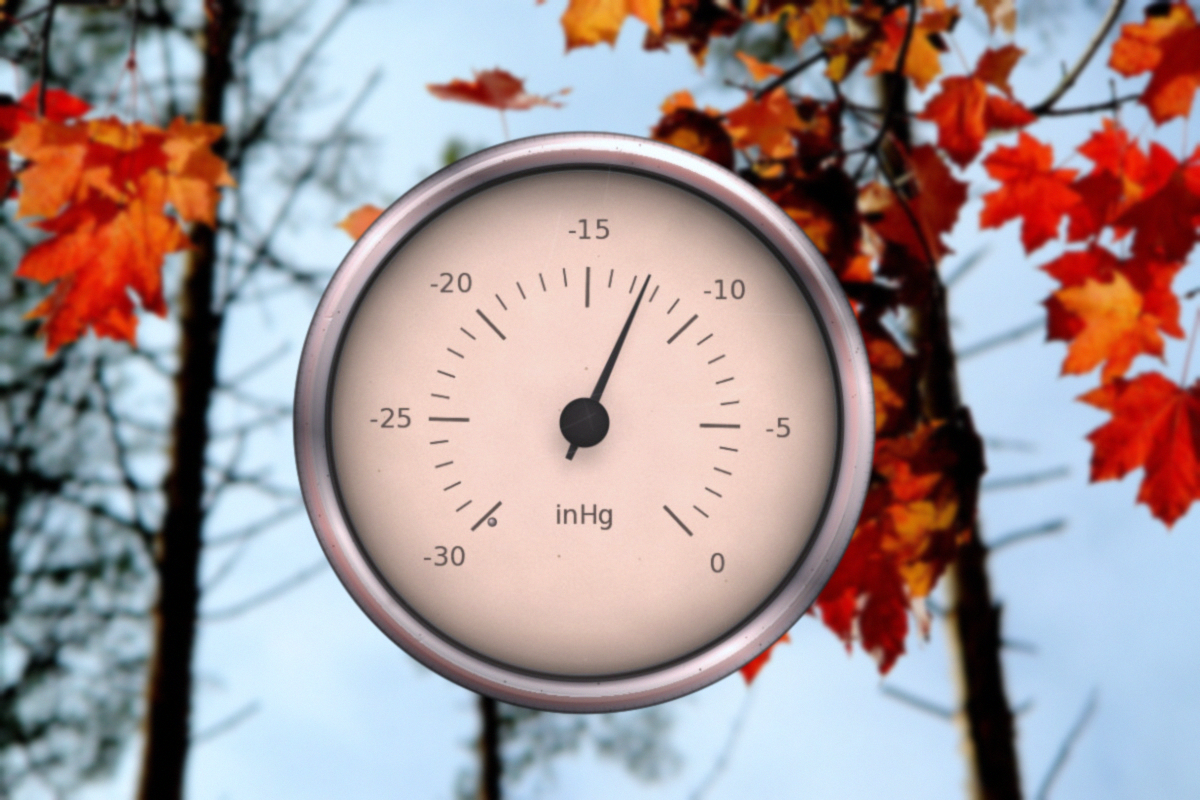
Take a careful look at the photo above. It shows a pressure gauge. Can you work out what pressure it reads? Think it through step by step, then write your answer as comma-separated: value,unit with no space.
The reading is -12.5,inHg
